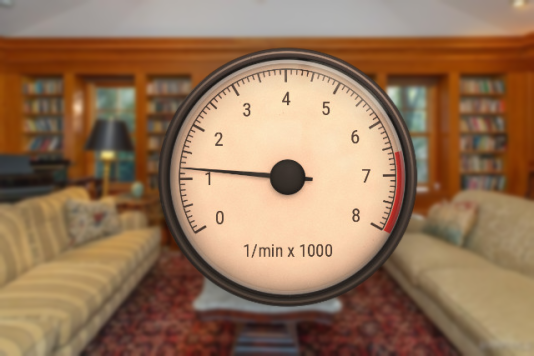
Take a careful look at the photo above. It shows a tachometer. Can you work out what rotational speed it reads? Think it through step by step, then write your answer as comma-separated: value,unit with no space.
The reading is 1200,rpm
